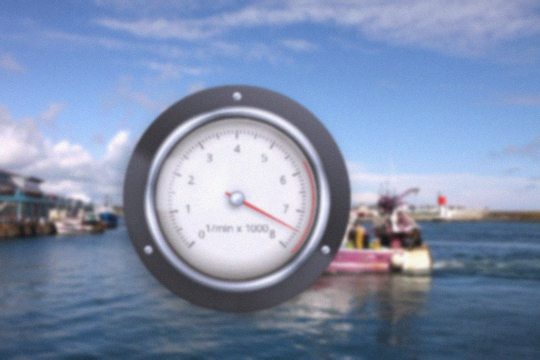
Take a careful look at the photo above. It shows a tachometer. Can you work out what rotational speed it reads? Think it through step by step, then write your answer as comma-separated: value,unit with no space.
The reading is 7500,rpm
